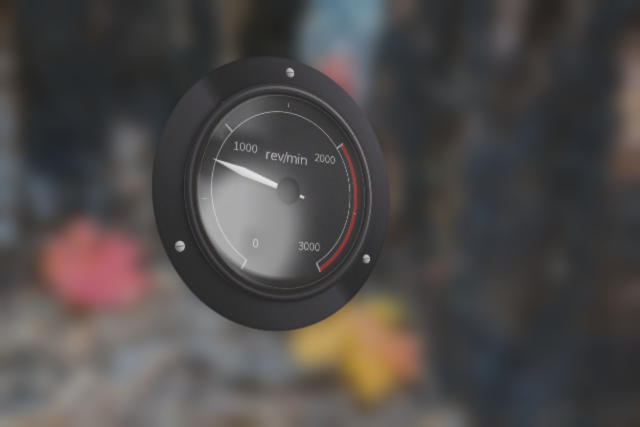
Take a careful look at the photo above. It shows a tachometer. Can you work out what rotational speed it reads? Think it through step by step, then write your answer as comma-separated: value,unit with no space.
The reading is 750,rpm
